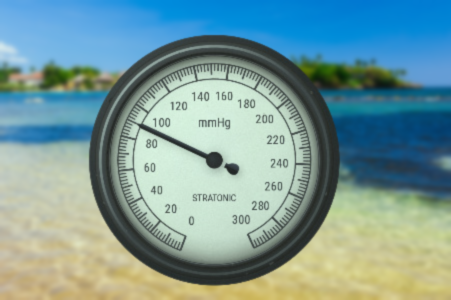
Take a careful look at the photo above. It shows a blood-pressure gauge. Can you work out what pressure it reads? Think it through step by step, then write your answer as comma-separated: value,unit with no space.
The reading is 90,mmHg
